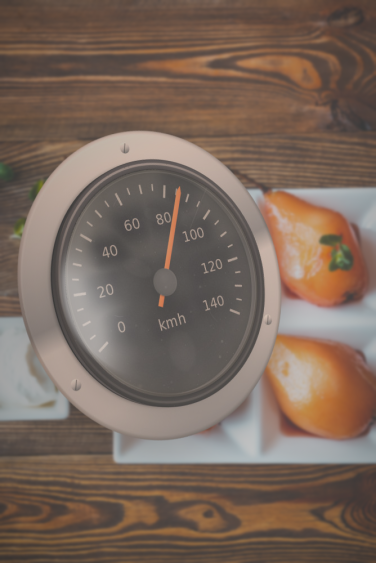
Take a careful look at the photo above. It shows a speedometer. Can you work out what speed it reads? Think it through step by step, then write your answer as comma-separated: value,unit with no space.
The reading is 85,km/h
